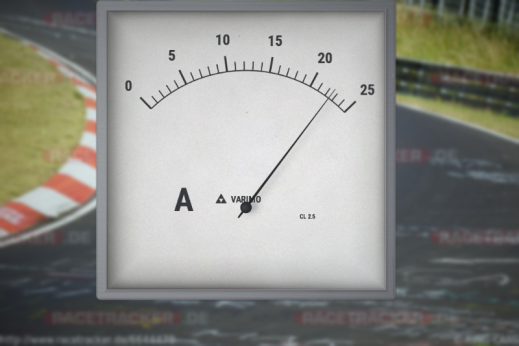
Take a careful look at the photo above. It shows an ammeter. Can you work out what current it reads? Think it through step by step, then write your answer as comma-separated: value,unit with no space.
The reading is 22.5,A
